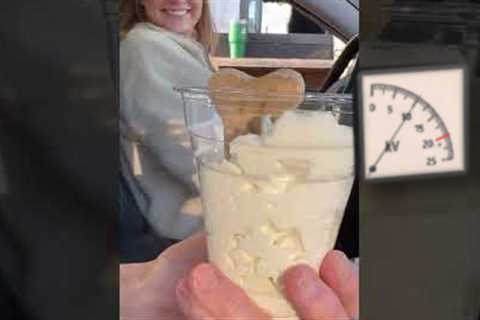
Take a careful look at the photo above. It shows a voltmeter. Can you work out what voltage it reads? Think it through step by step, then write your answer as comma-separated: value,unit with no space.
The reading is 10,kV
